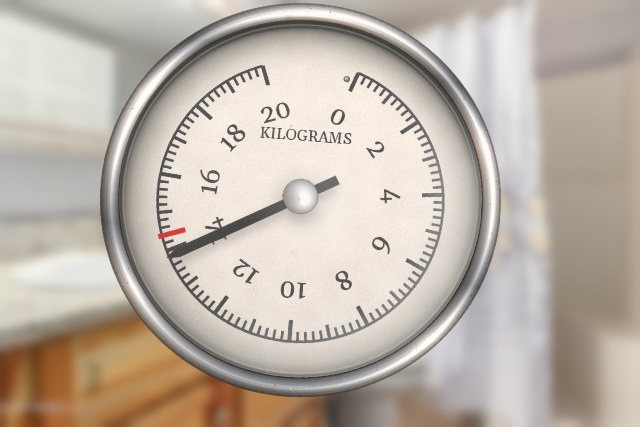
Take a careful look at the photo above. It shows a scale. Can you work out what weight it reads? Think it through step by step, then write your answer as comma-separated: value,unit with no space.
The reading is 13.8,kg
